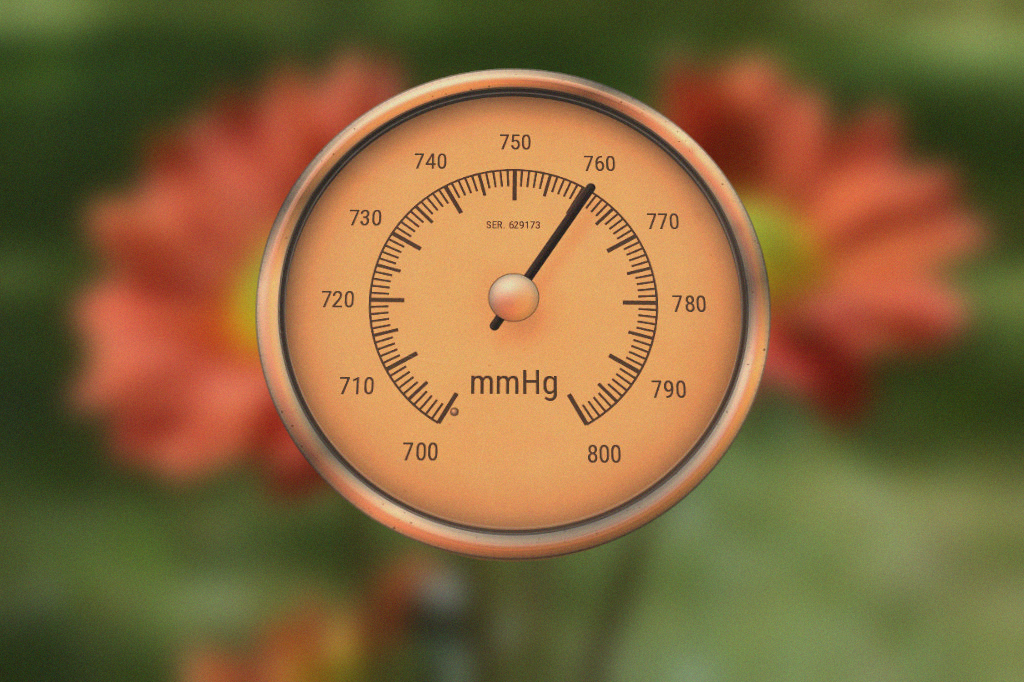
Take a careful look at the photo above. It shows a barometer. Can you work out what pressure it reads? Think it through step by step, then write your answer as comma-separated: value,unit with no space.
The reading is 761,mmHg
